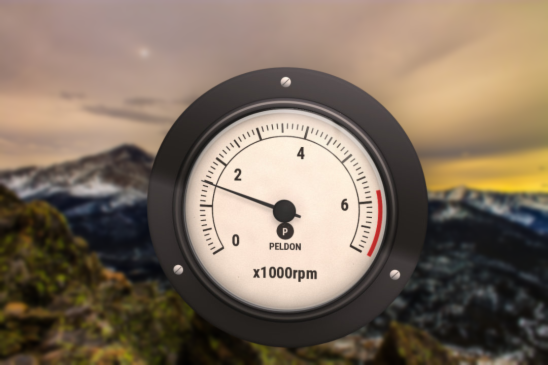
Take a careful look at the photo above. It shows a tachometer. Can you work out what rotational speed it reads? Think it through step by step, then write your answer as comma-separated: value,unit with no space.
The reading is 1500,rpm
